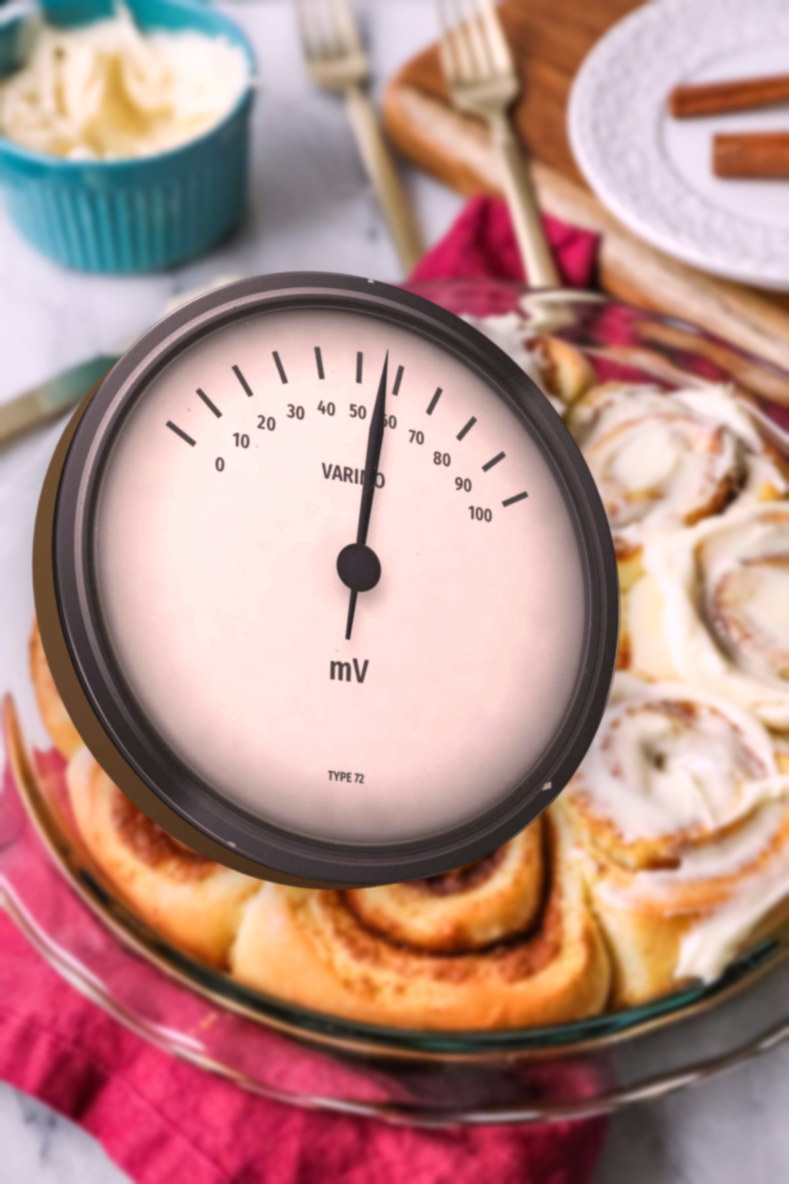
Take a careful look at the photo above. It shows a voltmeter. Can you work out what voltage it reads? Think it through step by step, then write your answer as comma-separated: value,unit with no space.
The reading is 55,mV
